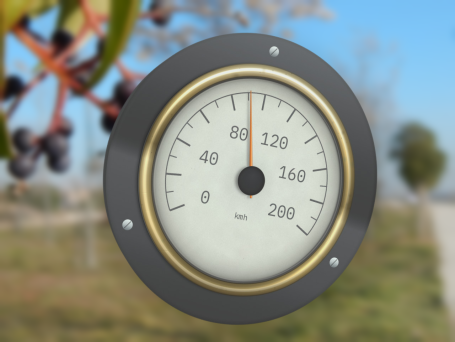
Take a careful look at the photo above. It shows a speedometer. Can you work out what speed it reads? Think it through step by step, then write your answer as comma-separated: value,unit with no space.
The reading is 90,km/h
